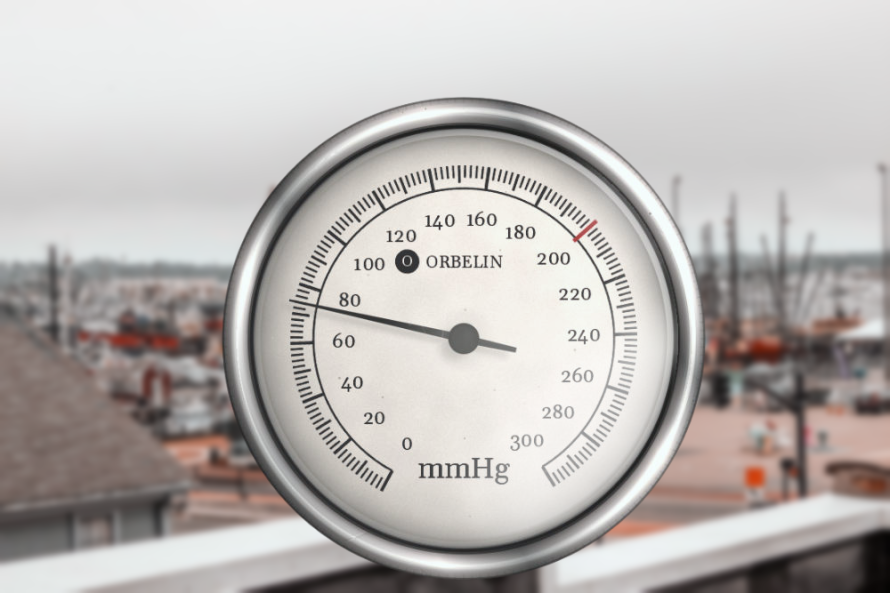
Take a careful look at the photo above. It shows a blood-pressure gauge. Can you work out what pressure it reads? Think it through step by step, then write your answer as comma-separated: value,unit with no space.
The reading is 74,mmHg
